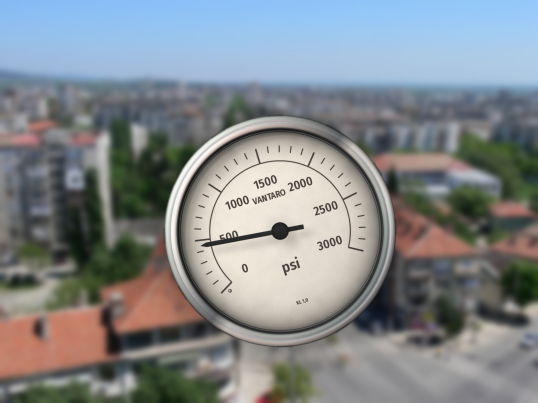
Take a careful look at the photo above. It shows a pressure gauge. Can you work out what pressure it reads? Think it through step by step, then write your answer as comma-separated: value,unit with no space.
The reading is 450,psi
